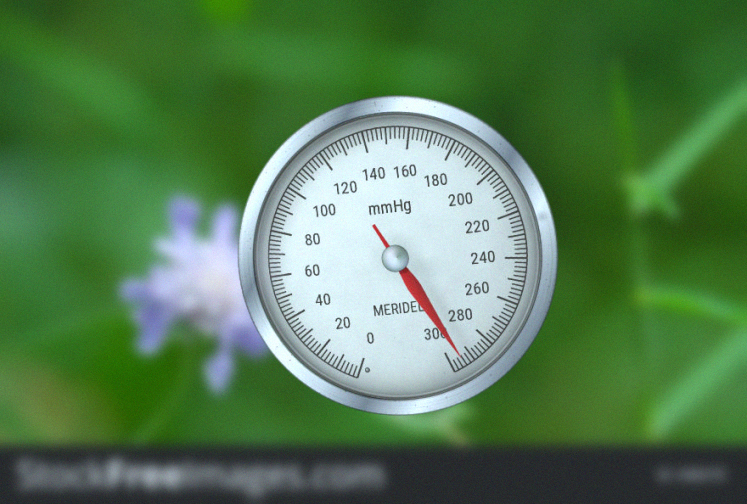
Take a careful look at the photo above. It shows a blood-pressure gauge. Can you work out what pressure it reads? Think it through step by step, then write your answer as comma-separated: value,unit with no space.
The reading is 294,mmHg
